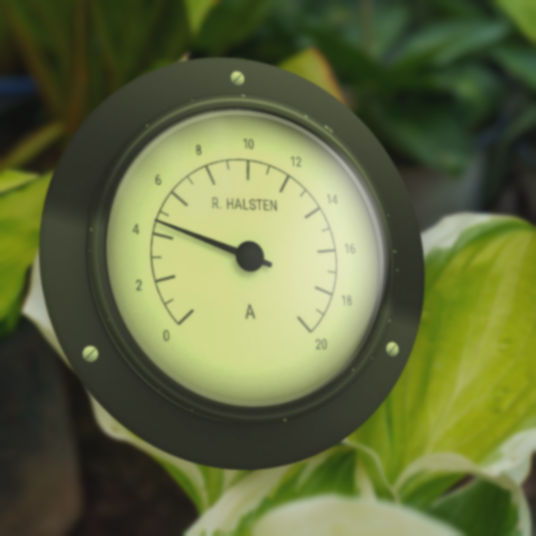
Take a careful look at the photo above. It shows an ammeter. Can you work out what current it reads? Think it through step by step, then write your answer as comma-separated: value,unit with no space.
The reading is 4.5,A
